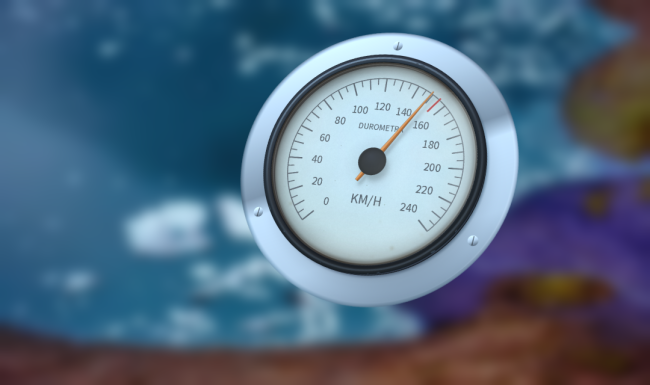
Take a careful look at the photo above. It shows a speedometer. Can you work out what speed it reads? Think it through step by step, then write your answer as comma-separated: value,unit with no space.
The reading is 150,km/h
